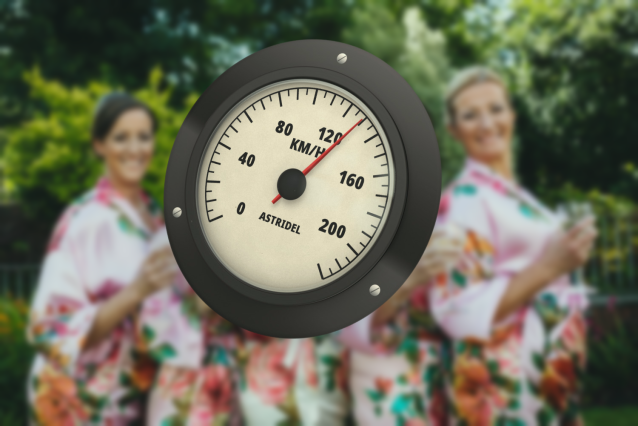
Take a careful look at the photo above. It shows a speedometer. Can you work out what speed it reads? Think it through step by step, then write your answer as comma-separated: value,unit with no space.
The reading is 130,km/h
